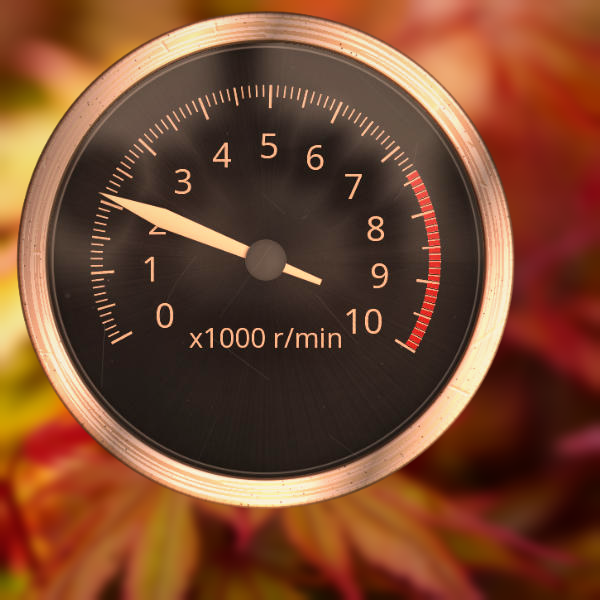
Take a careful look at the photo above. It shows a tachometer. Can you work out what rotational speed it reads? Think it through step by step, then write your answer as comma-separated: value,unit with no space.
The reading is 2100,rpm
